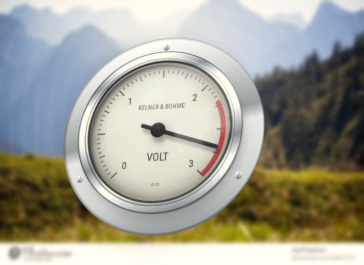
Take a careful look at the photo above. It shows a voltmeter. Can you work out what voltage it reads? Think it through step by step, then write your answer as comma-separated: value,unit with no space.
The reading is 2.7,V
